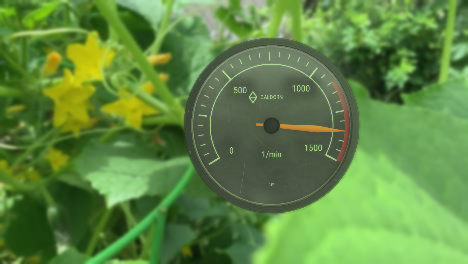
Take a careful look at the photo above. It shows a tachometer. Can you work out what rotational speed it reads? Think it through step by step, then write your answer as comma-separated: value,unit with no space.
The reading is 1350,rpm
